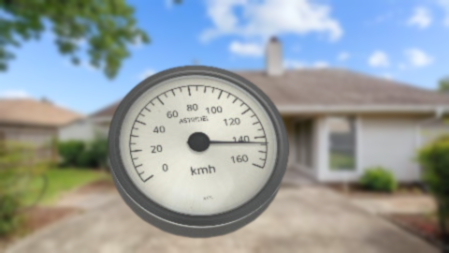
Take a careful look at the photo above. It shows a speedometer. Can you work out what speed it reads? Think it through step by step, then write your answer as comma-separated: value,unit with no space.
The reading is 145,km/h
